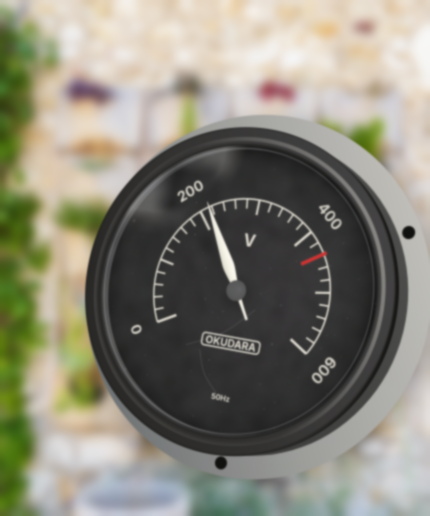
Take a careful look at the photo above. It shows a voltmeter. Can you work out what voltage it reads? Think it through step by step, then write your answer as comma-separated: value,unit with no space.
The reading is 220,V
